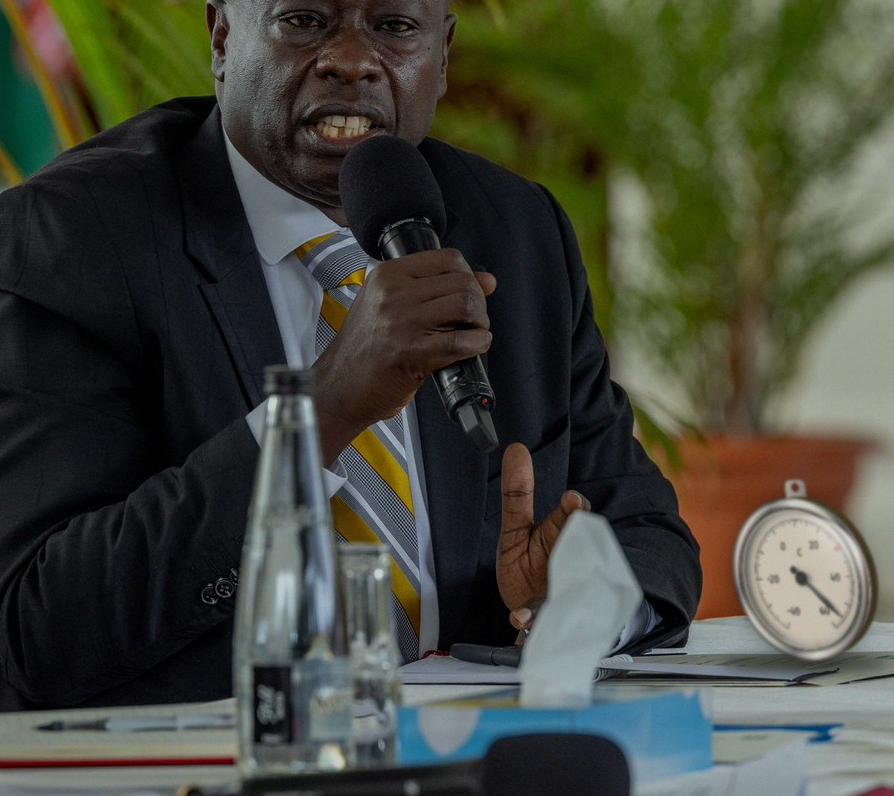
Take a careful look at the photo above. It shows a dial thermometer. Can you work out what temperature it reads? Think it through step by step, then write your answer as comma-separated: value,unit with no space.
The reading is 55,°C
